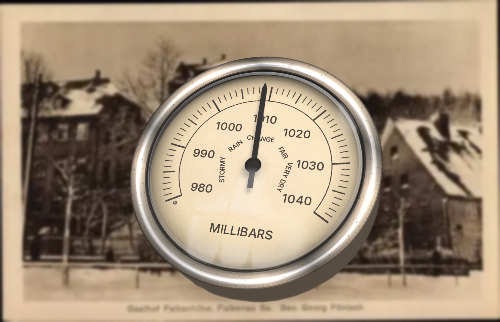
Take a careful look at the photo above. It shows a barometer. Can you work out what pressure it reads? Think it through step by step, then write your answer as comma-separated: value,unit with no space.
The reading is 1009,mbar
